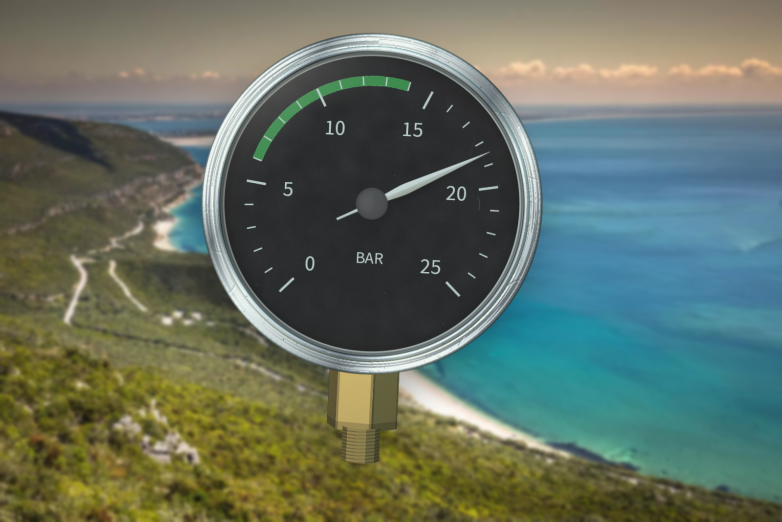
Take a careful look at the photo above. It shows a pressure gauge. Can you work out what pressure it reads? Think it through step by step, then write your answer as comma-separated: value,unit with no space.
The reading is 18.5,bar
